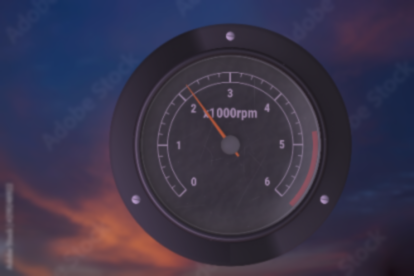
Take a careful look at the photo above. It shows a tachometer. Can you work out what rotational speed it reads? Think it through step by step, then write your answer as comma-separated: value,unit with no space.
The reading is 2200,rpm
